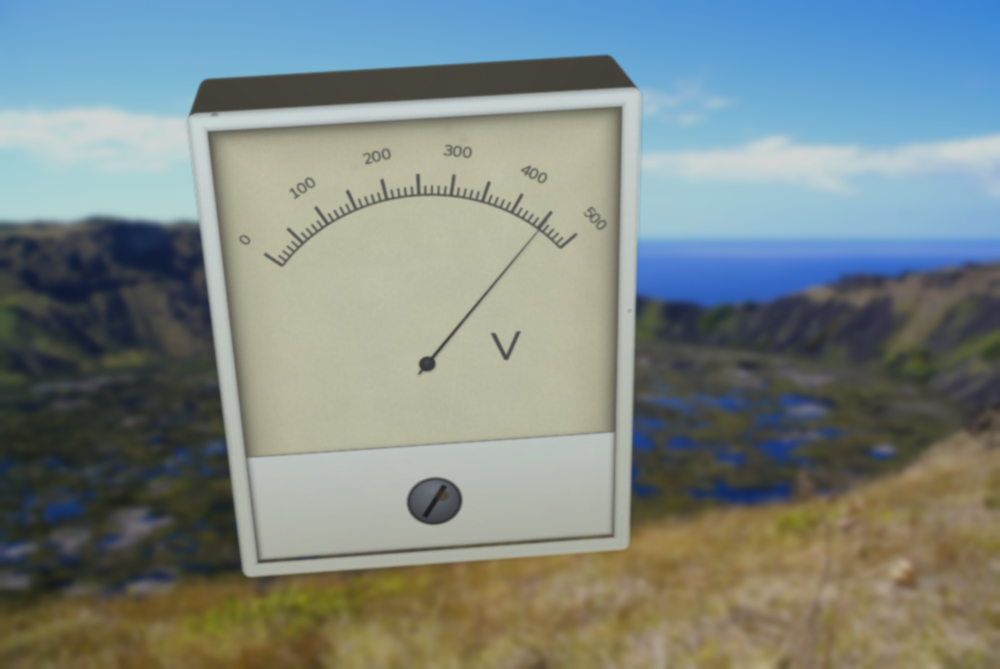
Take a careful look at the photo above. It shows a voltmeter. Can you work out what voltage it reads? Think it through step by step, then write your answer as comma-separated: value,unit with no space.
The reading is 450,V
